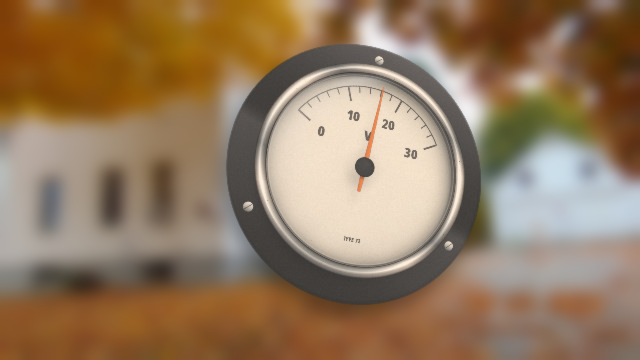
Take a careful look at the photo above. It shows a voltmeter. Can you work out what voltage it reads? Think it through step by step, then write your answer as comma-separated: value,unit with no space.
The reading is 16,V
